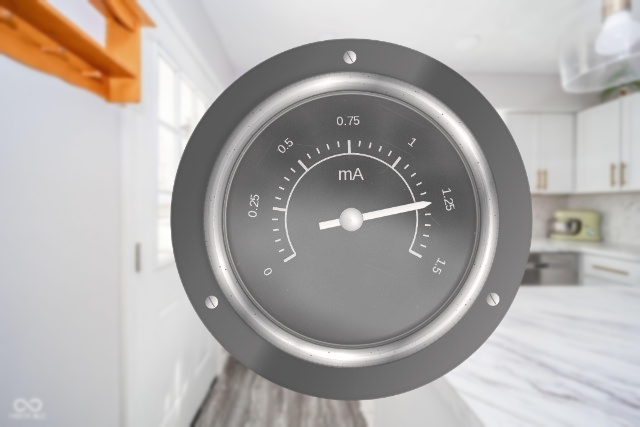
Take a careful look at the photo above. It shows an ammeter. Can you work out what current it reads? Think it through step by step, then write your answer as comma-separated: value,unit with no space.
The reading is 1.25,mA
